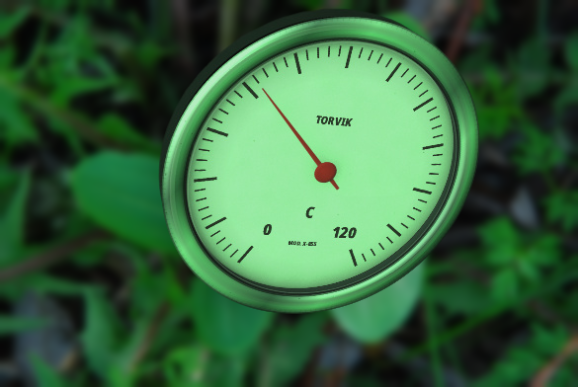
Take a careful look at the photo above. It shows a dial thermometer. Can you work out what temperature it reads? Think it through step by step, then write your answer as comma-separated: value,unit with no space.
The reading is 42,°C
